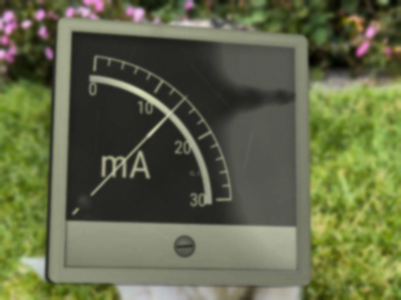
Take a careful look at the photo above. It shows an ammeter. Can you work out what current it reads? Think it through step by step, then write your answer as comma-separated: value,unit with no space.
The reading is 14,mA
